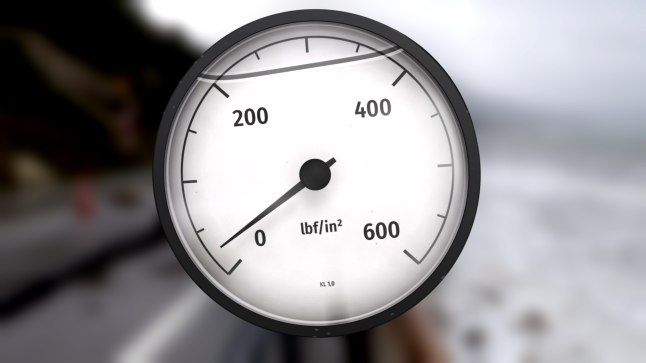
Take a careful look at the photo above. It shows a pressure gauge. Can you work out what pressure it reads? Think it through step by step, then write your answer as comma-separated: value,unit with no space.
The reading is 25,psi
